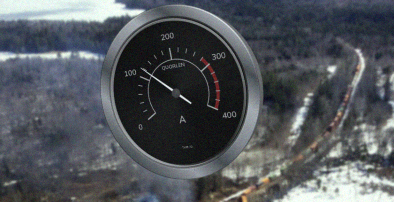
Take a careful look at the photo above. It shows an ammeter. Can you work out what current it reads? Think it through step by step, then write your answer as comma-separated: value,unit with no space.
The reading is 120,A
